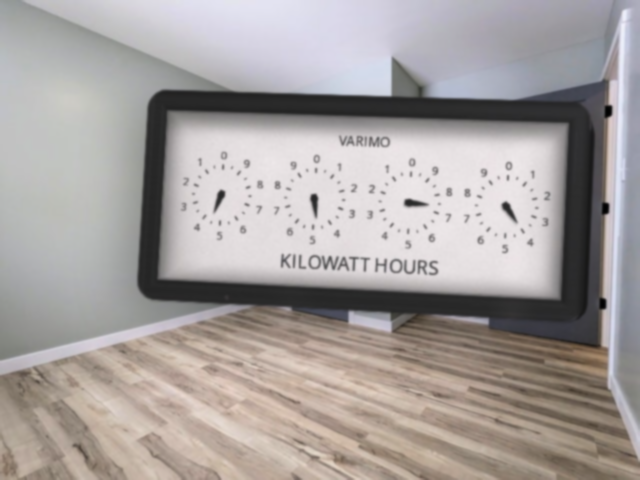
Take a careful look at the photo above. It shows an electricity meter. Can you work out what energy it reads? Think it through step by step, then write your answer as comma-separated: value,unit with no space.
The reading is 4474,kWh
